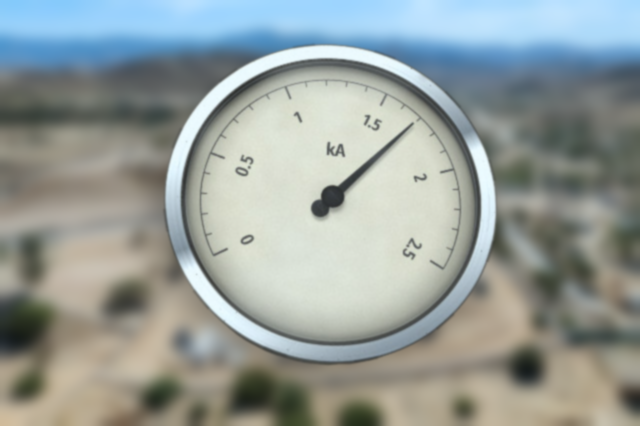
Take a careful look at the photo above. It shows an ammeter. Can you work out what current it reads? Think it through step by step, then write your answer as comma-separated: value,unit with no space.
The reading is 1.7,kA
